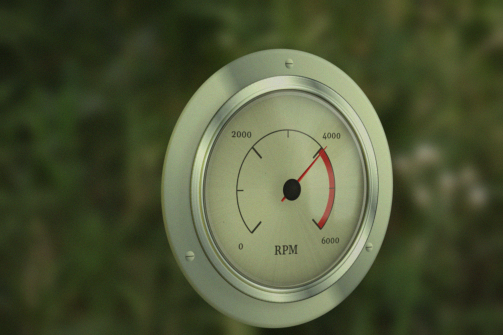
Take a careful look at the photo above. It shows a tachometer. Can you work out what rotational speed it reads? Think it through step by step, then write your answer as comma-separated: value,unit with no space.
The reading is 4000,rpm
